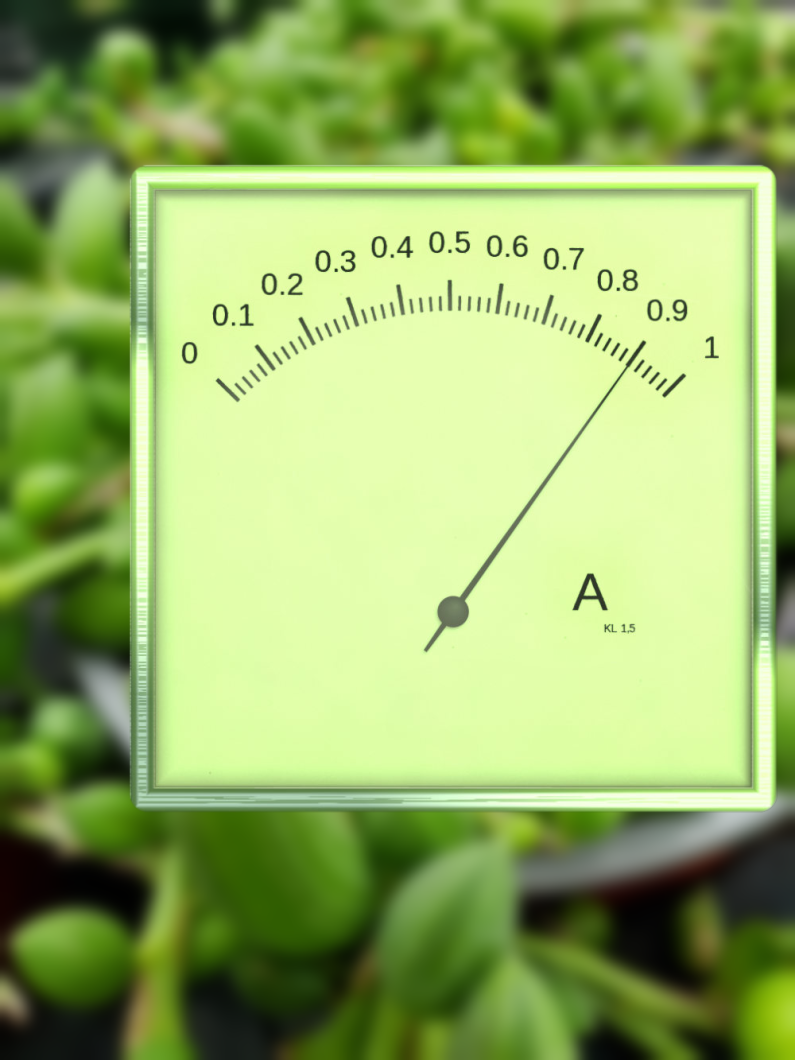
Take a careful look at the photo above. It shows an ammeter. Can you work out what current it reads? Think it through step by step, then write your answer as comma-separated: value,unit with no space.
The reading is 0.9,A
